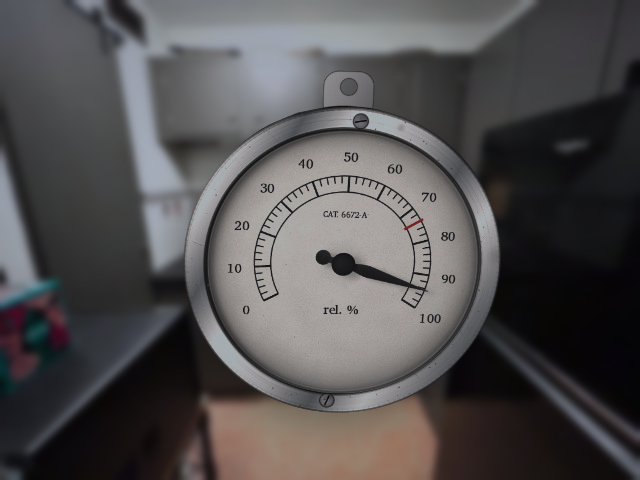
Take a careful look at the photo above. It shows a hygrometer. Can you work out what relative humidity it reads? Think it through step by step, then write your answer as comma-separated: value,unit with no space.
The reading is 94,%
